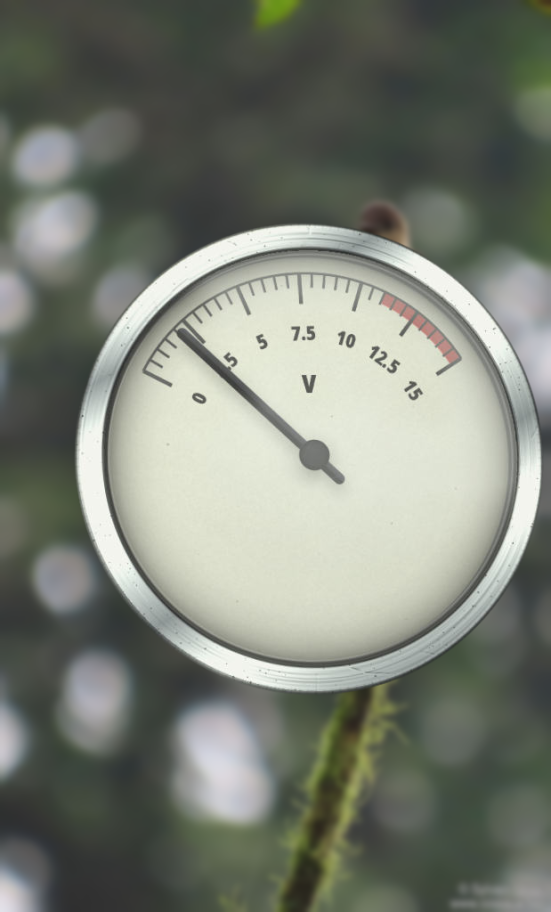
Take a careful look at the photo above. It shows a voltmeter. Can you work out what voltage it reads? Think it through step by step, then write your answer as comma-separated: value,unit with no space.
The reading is 2,V
